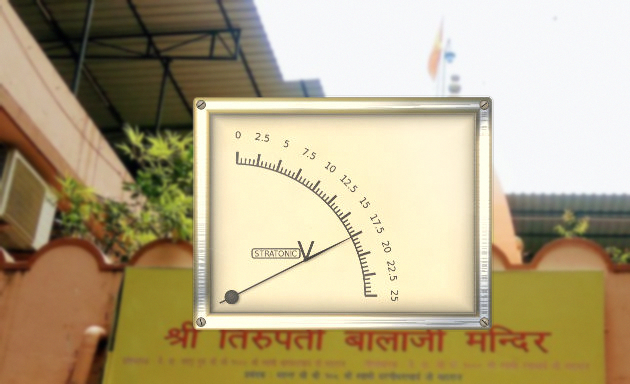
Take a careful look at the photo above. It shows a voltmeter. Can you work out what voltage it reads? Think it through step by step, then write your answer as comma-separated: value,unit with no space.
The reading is 17.5,V
